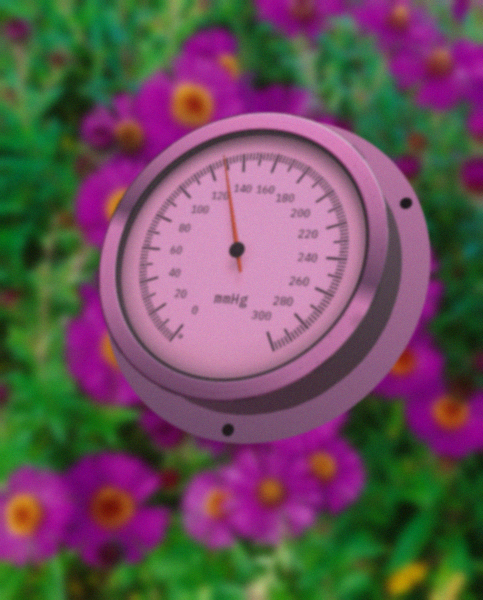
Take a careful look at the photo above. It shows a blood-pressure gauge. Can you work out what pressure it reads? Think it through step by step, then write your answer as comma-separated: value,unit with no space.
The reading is 130,mmHg
